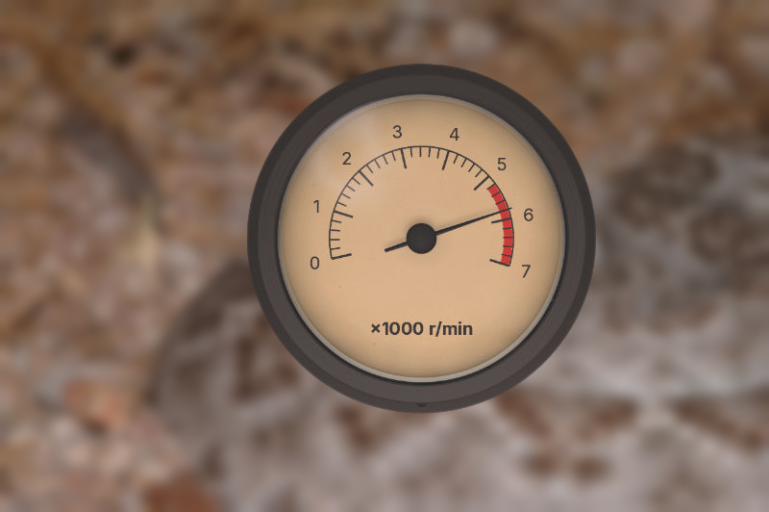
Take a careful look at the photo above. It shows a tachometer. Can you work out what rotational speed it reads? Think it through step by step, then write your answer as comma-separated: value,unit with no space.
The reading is 5800,rpm
